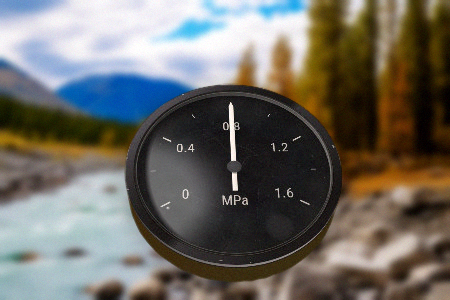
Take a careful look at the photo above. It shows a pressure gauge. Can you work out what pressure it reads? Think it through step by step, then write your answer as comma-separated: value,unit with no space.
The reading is 0.8,MPa
